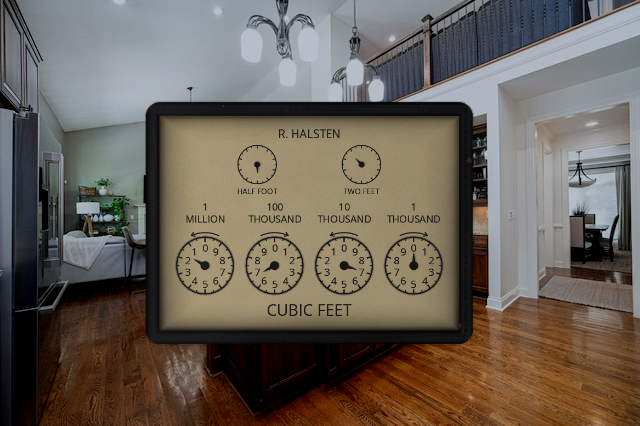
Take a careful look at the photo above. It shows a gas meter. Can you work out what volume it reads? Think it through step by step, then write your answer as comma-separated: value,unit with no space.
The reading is 167000,ft³
